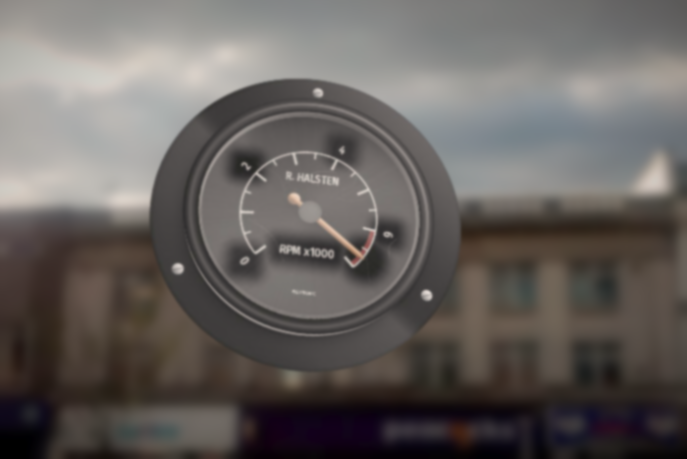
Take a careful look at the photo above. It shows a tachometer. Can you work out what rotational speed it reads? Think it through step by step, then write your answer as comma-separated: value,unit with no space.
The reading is 6750,rpm
